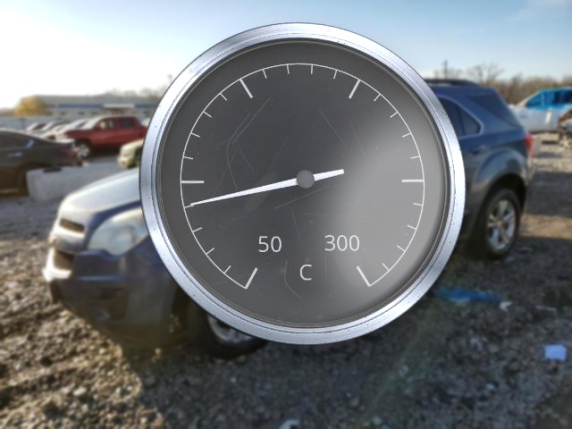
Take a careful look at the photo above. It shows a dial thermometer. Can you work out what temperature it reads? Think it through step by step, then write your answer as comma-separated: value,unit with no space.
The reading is 90,°C
